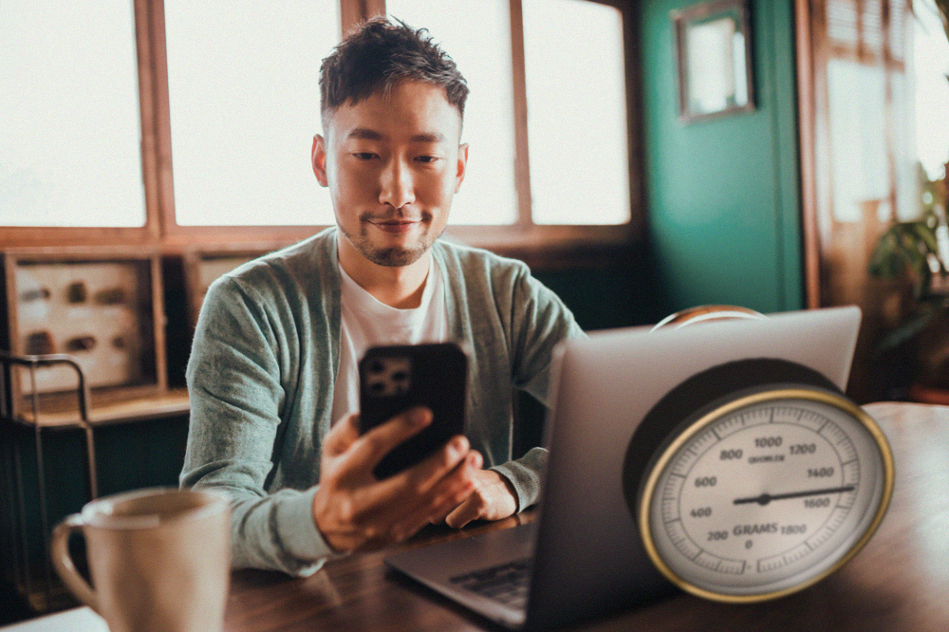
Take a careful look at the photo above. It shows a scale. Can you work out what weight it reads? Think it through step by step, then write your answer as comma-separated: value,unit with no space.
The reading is 1500,g
